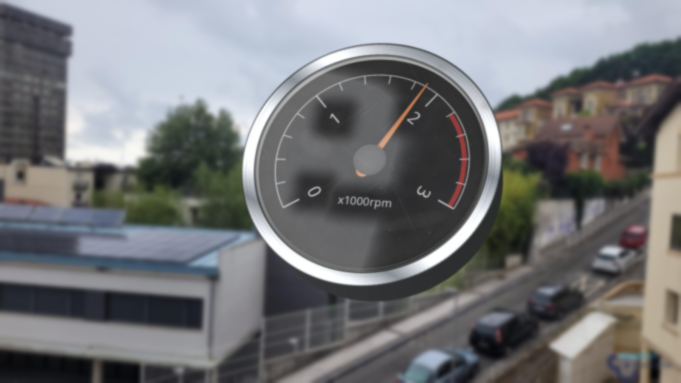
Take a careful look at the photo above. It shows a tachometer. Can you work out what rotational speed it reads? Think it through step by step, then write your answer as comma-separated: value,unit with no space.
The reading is 1900,rpm
